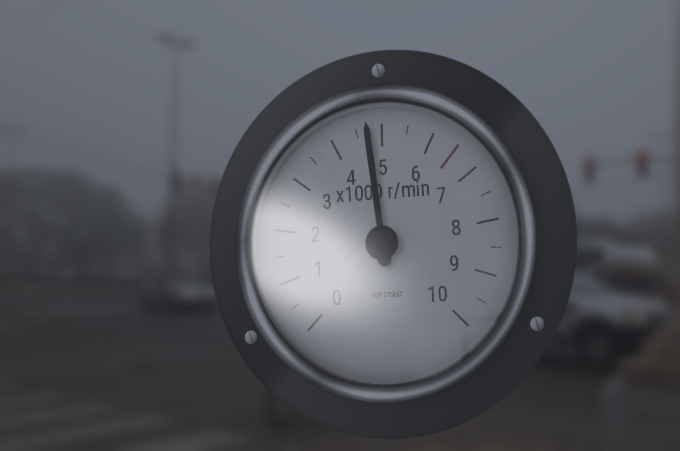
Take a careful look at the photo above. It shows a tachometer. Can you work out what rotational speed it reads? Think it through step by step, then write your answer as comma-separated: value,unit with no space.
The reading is 4750,rpm
